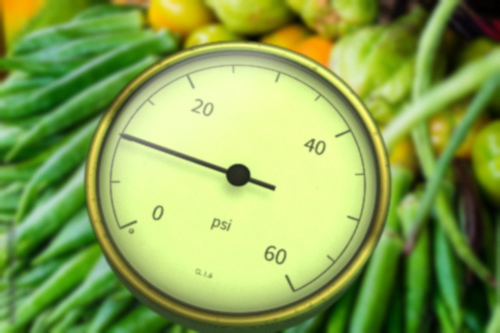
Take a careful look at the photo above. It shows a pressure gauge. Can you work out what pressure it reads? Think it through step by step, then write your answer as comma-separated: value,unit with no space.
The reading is 10,psi
